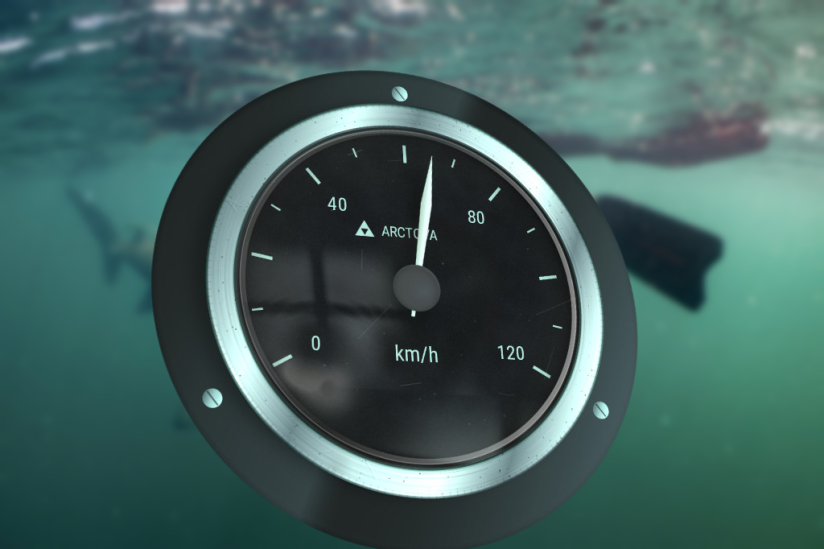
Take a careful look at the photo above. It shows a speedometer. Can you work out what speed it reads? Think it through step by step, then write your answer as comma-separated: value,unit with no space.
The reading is 65,km/h
